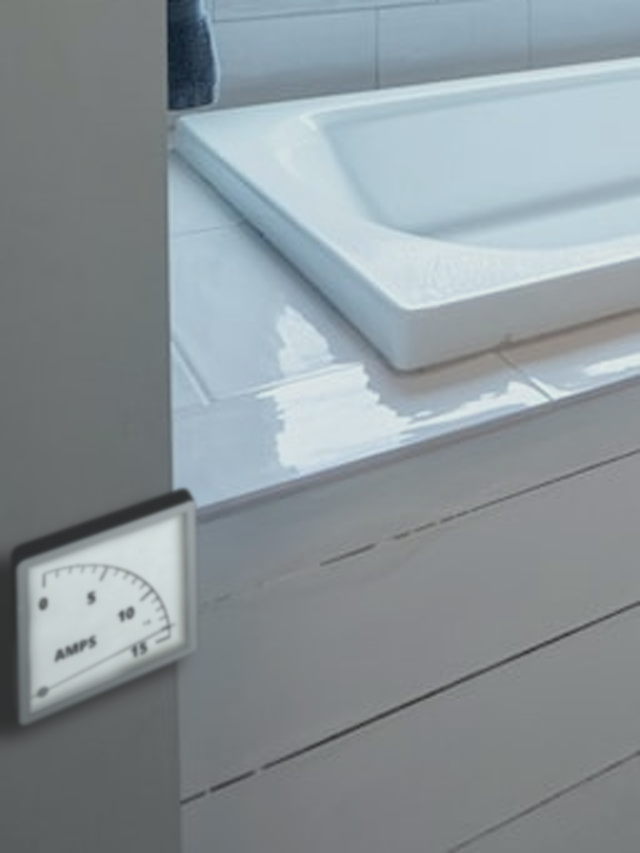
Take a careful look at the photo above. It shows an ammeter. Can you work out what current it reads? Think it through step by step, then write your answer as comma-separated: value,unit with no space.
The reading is 14,A
